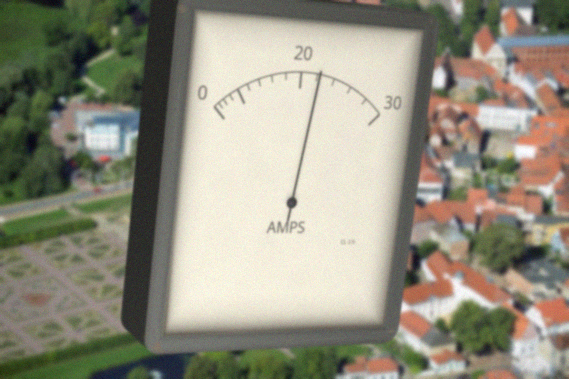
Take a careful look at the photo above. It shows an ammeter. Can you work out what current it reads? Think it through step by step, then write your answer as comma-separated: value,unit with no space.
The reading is 22,A
